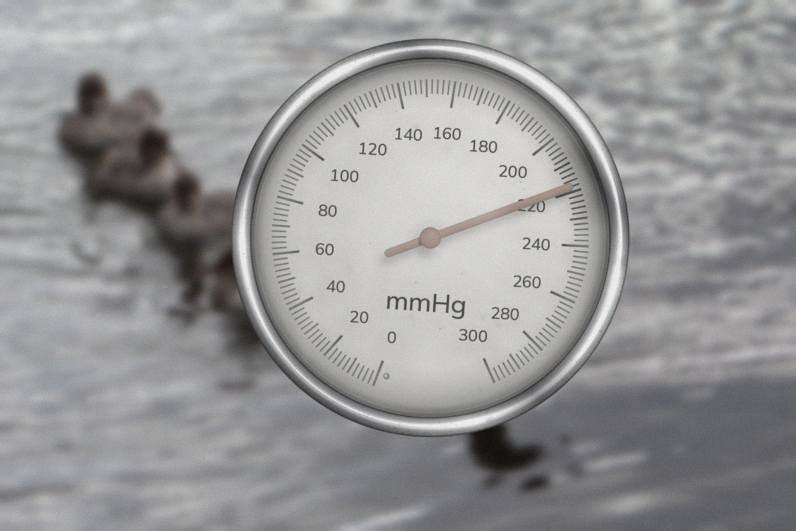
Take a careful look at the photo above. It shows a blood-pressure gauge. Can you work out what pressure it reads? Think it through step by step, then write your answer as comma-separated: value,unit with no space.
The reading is 218,mmHg
